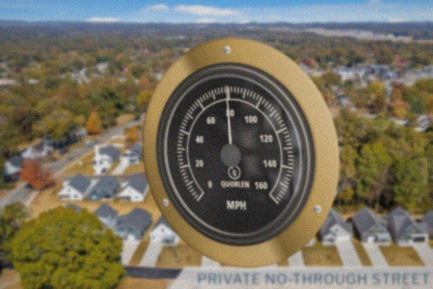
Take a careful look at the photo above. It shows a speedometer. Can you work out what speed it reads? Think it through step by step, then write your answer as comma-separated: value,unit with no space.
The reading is 80,mph
